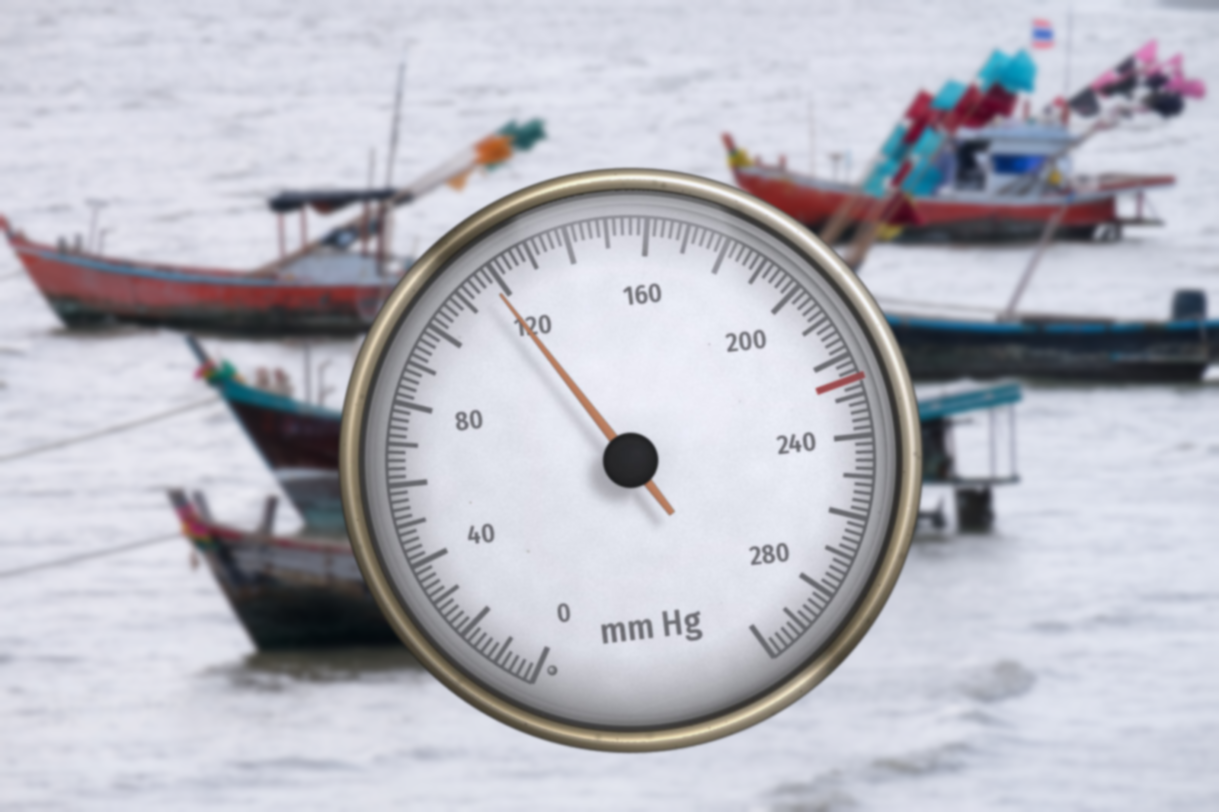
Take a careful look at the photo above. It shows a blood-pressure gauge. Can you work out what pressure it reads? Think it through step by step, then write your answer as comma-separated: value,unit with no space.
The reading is 118,mmHg
